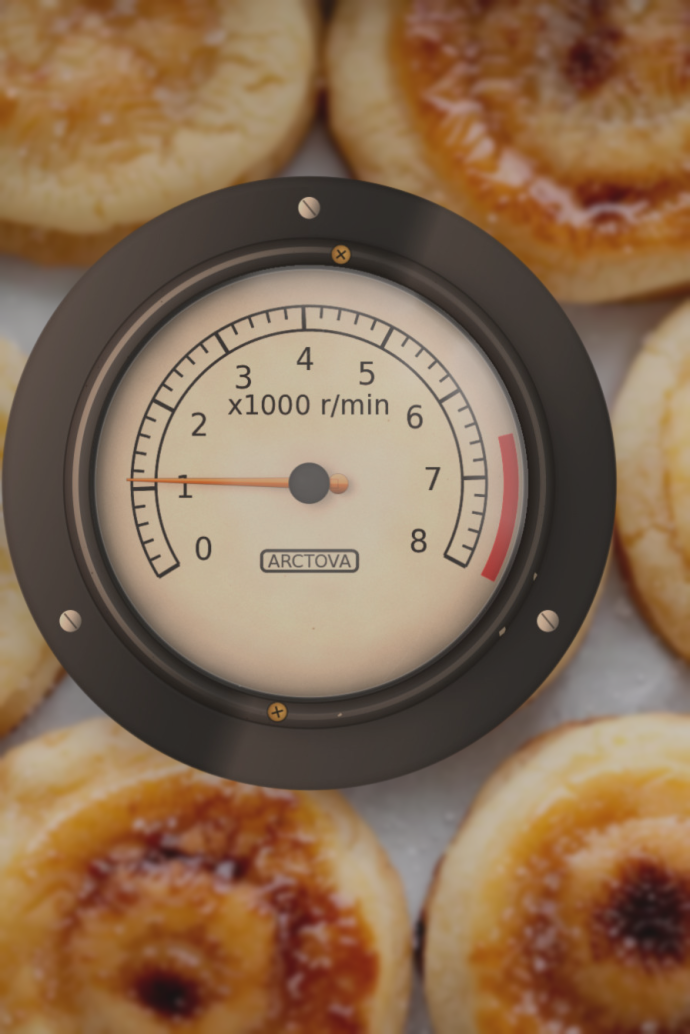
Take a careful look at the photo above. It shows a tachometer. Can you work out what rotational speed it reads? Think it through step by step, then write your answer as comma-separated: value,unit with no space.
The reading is 1100,rpm
